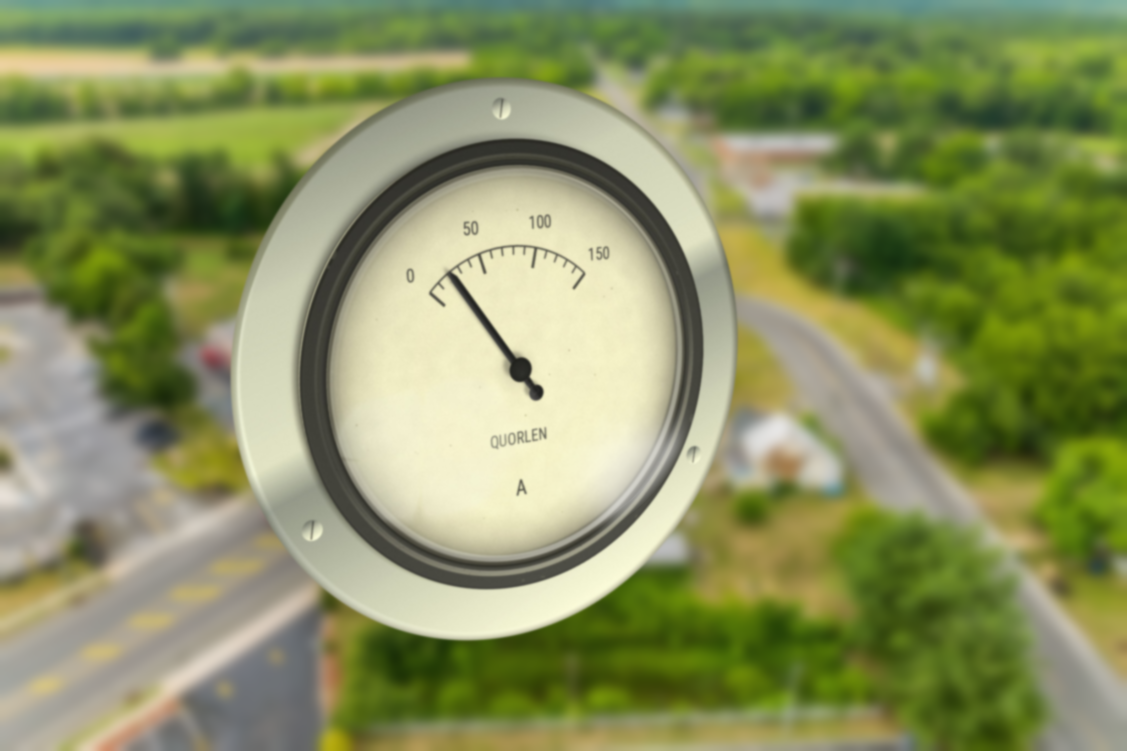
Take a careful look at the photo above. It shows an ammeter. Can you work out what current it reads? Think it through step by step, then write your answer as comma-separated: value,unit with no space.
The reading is 20,A
